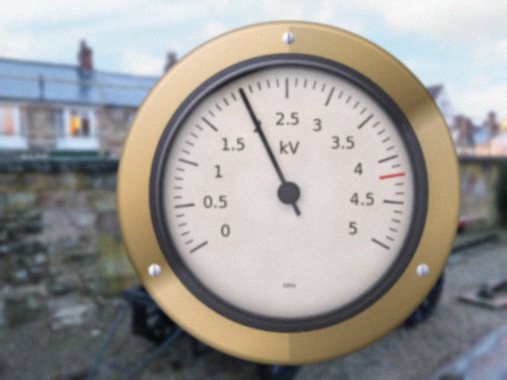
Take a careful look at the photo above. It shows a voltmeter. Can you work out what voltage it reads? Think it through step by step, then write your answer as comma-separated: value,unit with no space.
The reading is 2,kV
